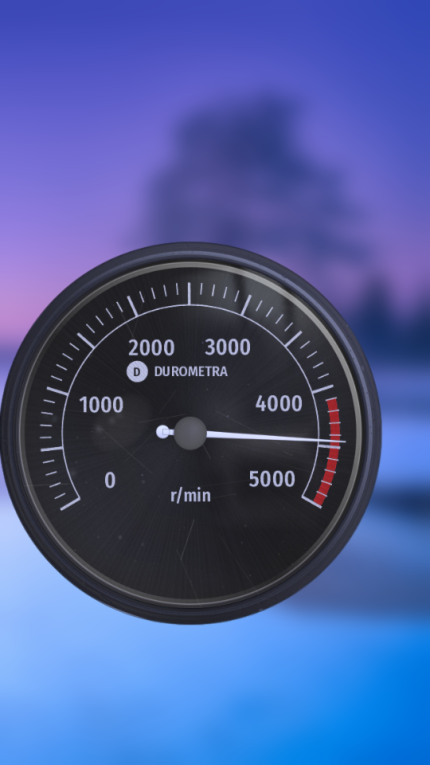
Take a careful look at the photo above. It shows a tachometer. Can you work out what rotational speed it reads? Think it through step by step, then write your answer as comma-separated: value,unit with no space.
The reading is 4450,rpm
